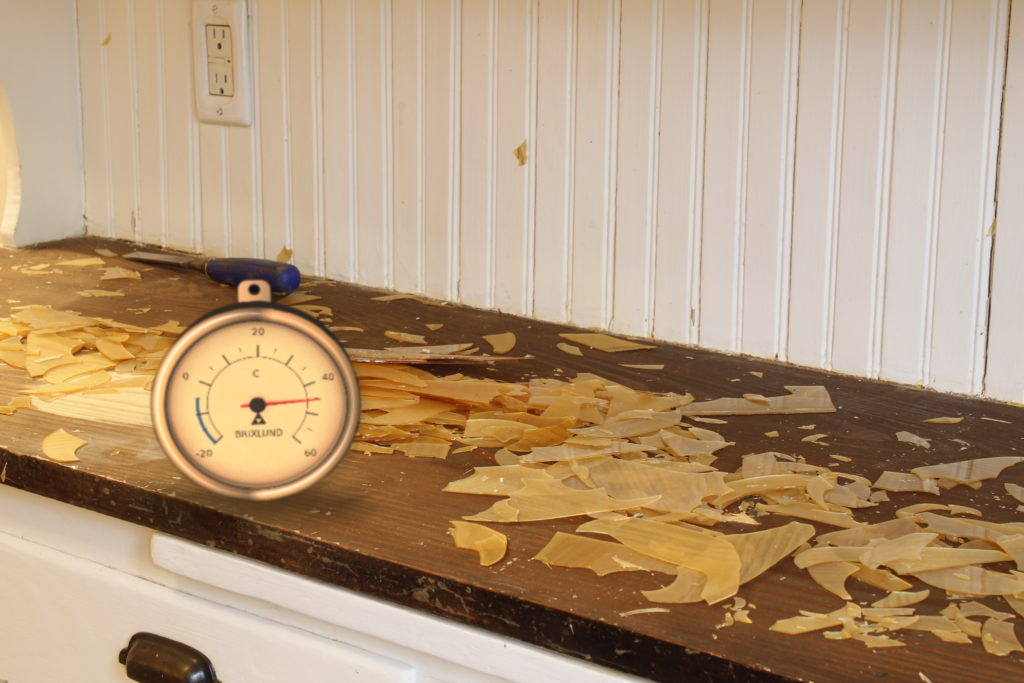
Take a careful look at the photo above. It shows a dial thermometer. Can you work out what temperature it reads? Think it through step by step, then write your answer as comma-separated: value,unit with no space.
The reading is 45,°C
